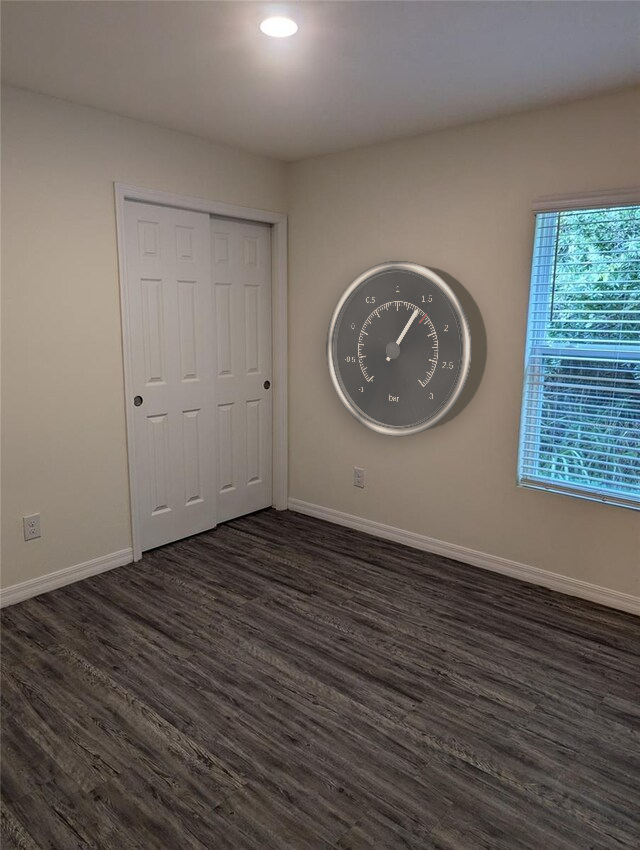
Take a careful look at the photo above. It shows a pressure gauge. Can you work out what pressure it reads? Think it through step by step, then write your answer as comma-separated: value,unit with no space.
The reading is 1.5,bar
